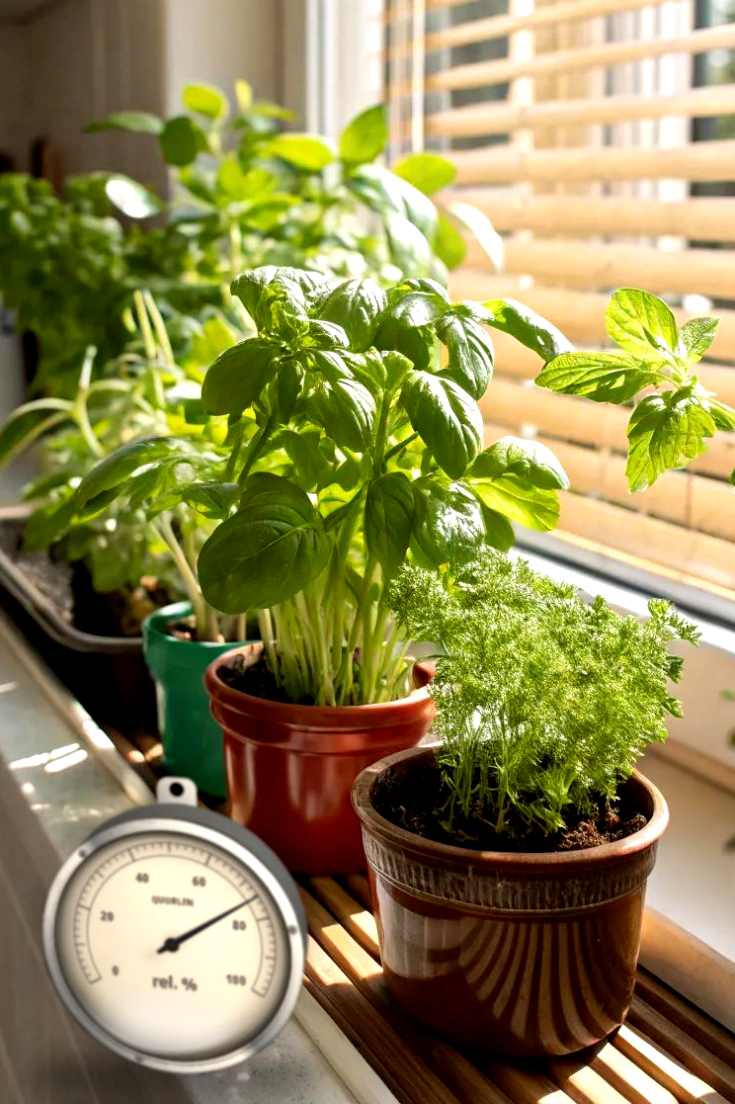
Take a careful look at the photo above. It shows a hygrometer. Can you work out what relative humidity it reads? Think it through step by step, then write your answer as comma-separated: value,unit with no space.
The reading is 74,%
